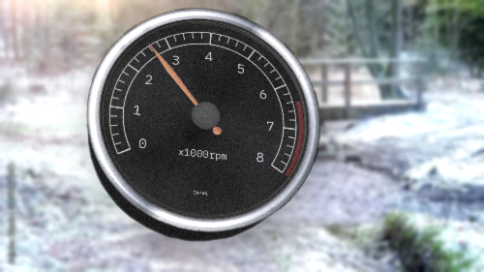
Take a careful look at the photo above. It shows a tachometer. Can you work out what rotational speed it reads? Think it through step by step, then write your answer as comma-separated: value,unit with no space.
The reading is 2600,rpm
